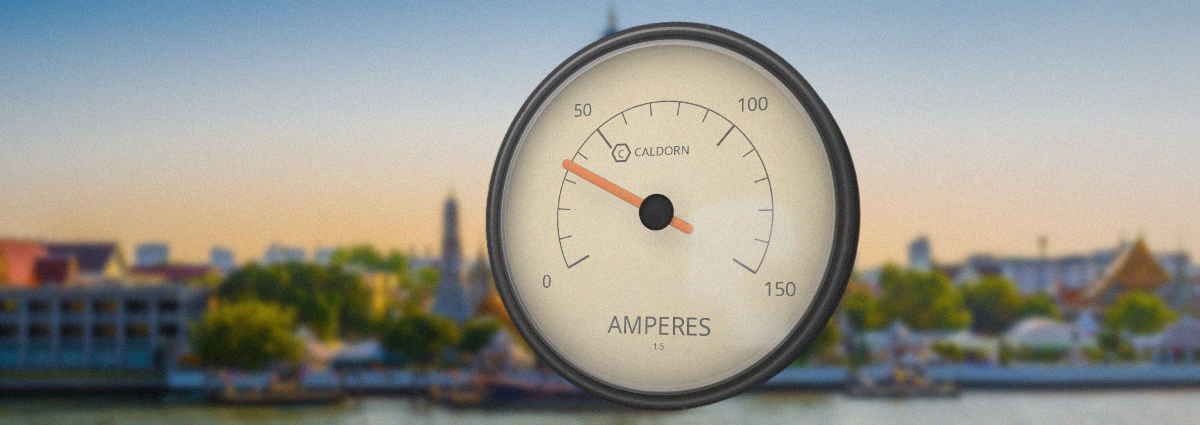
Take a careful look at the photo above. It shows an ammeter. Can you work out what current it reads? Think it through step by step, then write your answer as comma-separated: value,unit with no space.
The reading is 35,A
